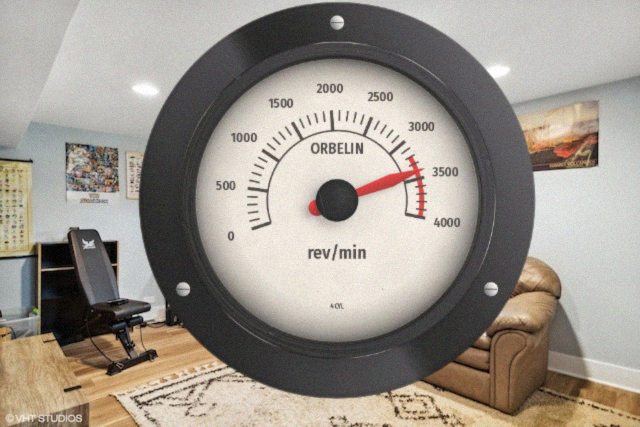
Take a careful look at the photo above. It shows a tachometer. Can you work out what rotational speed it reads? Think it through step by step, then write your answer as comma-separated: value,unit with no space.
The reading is 3400,rpm
